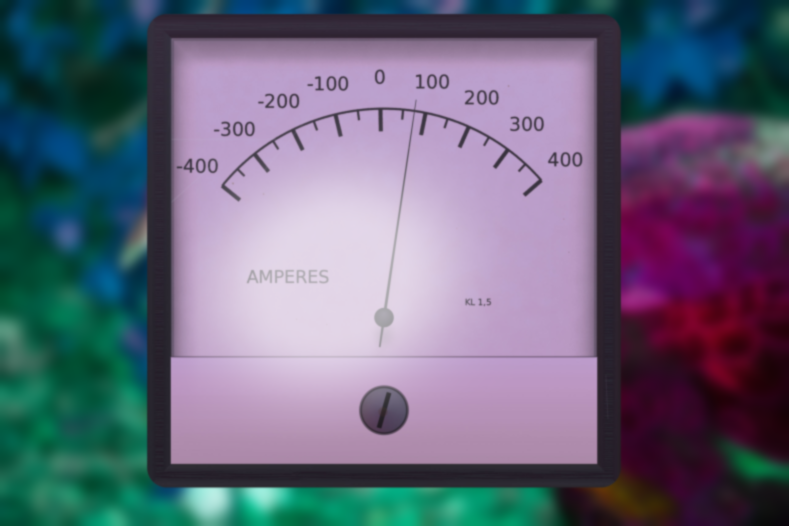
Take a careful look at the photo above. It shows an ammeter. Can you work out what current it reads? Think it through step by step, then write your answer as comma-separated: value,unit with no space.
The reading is 75,A
